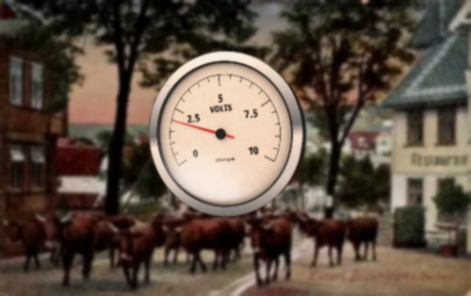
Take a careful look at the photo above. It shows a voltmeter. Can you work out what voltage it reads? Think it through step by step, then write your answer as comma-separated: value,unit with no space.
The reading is 2,V
